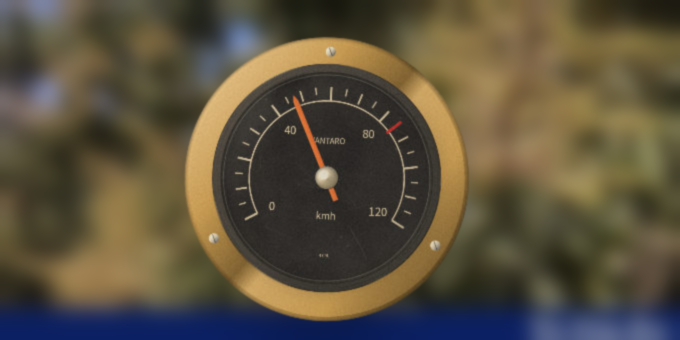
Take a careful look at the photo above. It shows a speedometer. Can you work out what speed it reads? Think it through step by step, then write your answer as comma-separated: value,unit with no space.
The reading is 47.5,km/h
